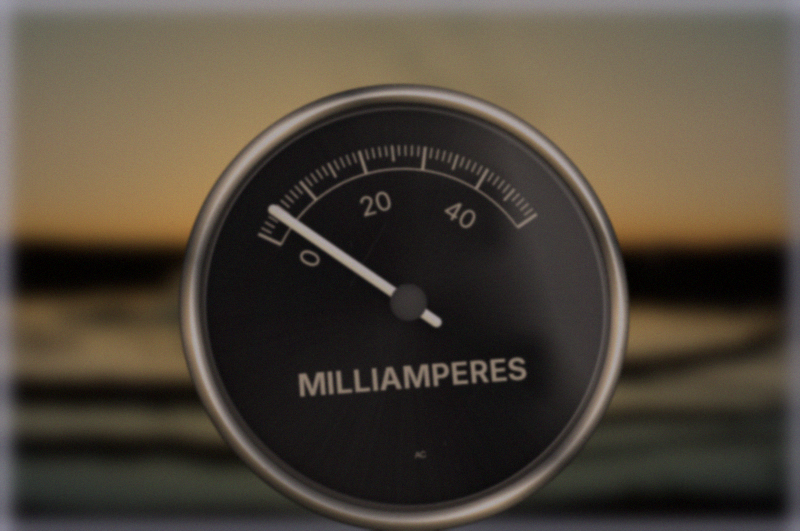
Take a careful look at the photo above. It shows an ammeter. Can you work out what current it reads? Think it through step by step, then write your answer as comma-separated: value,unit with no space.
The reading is 4,mA
